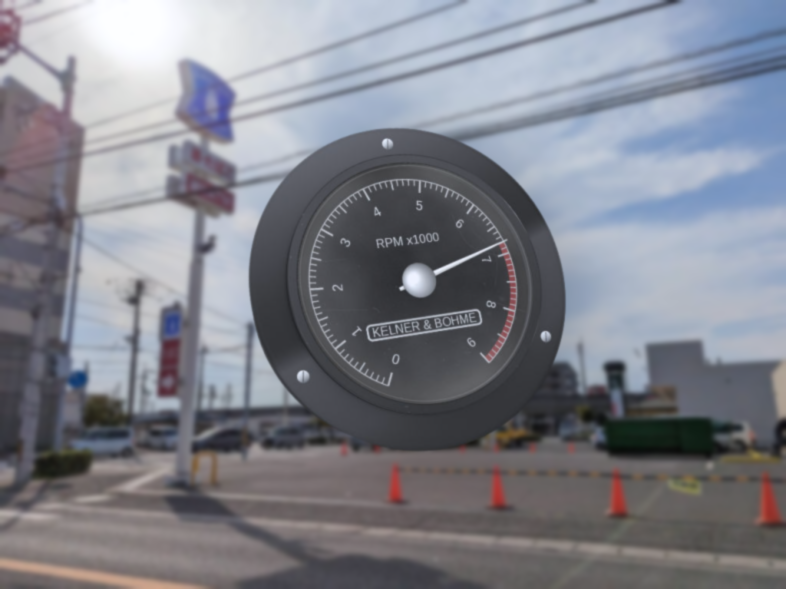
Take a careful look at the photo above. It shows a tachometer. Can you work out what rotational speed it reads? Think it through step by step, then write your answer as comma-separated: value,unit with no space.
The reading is 6800,rpm
